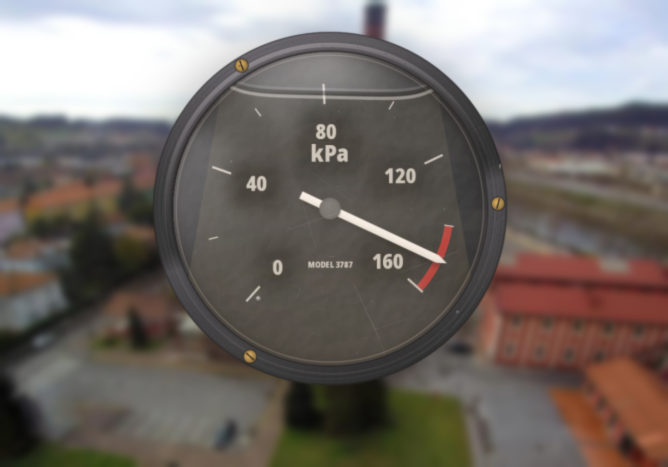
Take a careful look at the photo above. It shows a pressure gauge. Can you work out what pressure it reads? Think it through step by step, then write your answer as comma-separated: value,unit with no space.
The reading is 150,kPa
